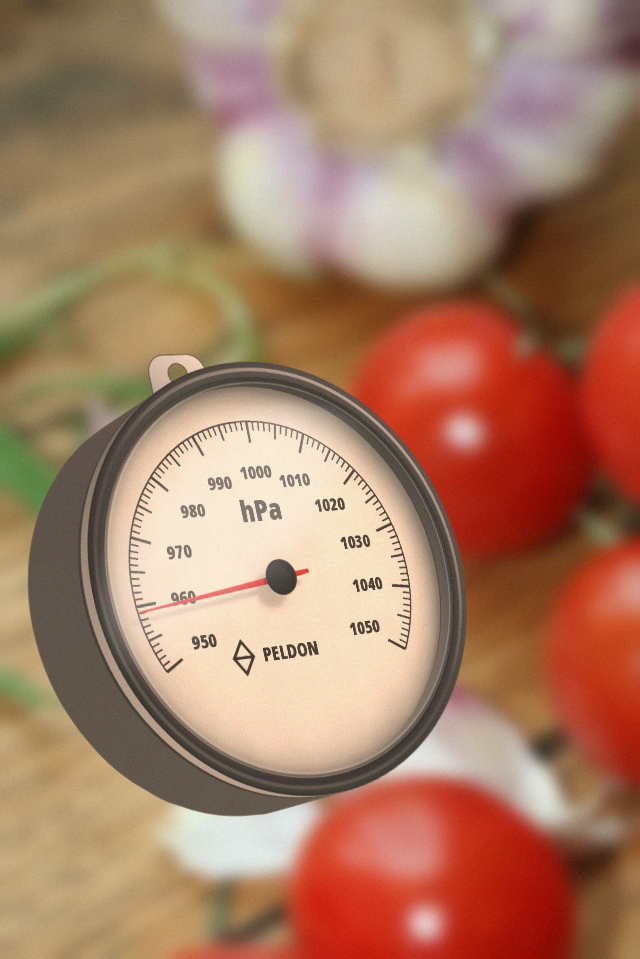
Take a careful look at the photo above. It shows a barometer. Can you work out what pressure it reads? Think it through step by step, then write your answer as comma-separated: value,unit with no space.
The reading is 959,hPa
